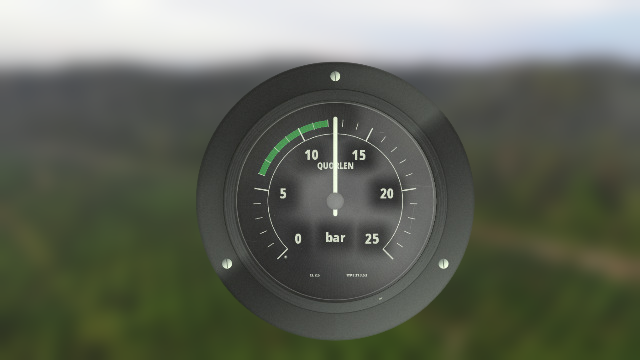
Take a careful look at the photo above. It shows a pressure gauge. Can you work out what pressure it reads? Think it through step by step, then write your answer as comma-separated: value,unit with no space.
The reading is 12.5,bar
